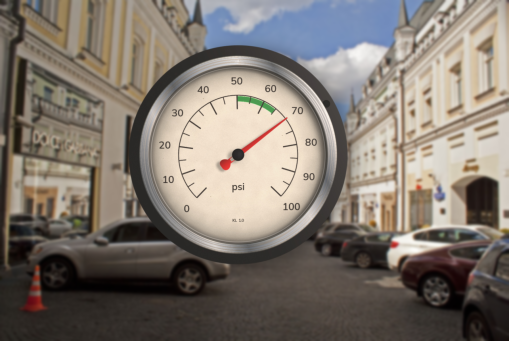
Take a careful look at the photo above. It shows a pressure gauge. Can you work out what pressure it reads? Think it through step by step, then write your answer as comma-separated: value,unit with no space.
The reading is 70,psi
